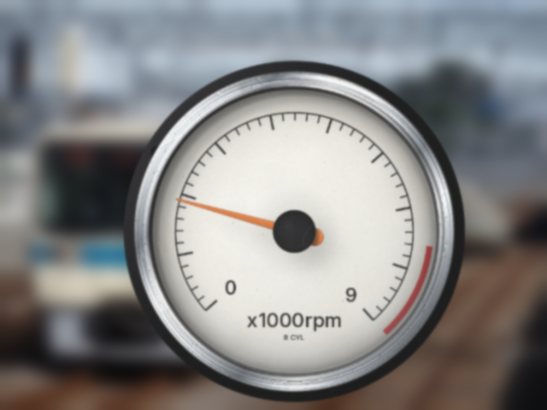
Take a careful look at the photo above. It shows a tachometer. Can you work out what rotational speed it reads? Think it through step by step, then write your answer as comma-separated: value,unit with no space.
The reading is 1900,rpm
